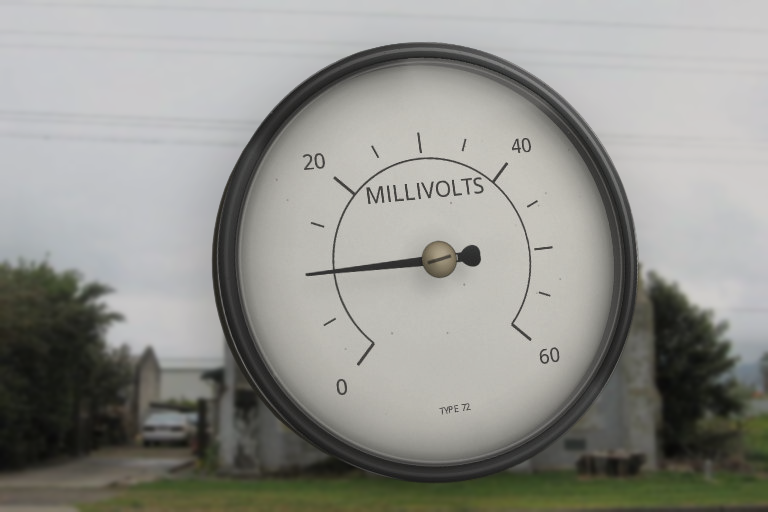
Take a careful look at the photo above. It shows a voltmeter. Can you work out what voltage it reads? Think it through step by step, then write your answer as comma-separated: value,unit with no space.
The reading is 10,mV
